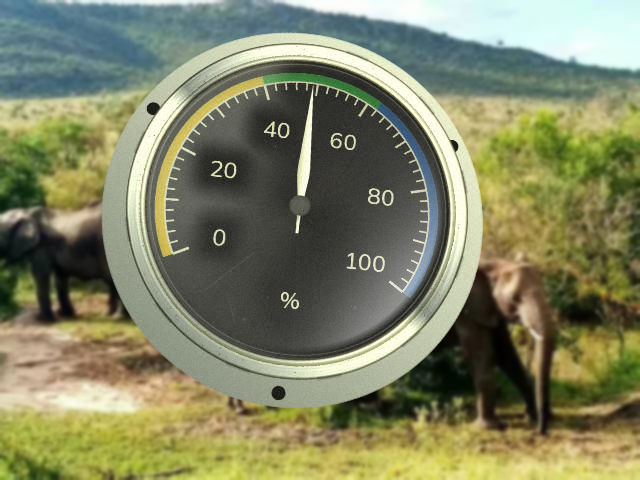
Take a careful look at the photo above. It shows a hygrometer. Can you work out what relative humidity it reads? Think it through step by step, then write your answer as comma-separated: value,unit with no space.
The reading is 49,%
